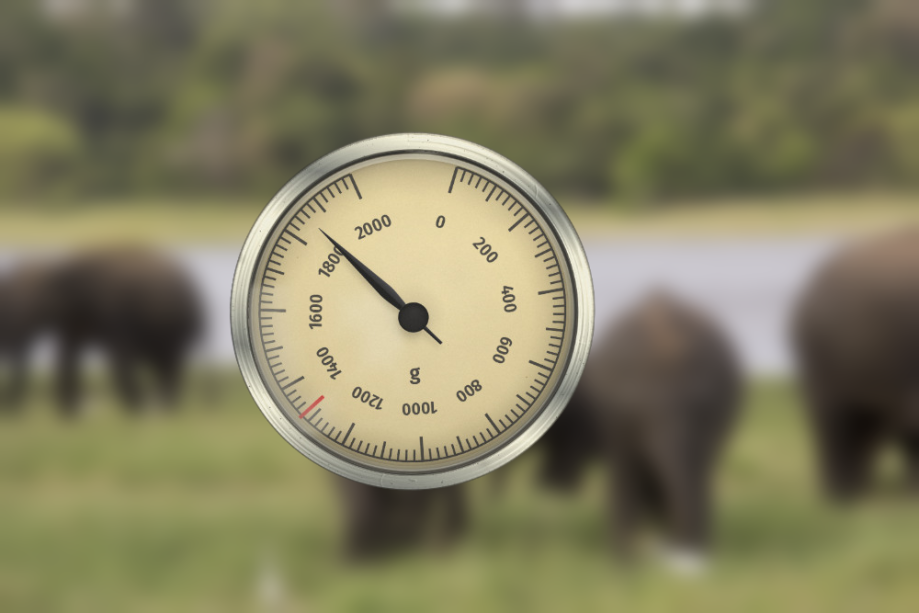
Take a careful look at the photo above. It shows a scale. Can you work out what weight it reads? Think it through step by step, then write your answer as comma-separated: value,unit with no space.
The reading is 1860,g
